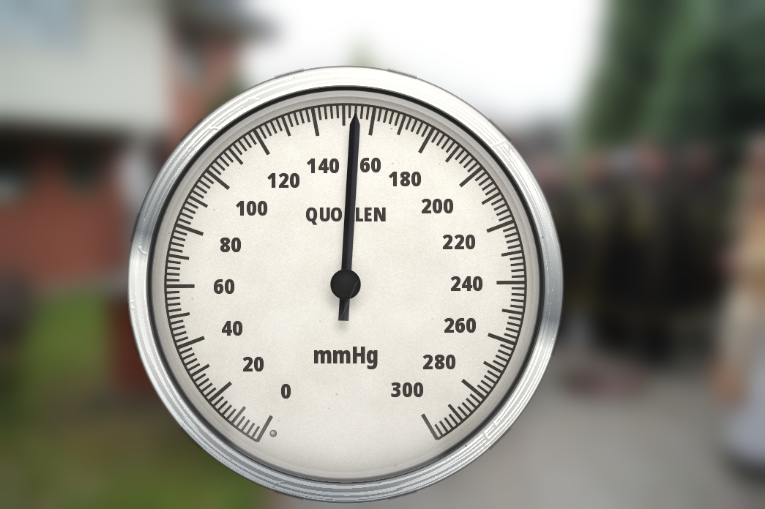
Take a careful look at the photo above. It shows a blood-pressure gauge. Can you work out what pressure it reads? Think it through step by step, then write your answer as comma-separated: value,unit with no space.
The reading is 154,mmHg
